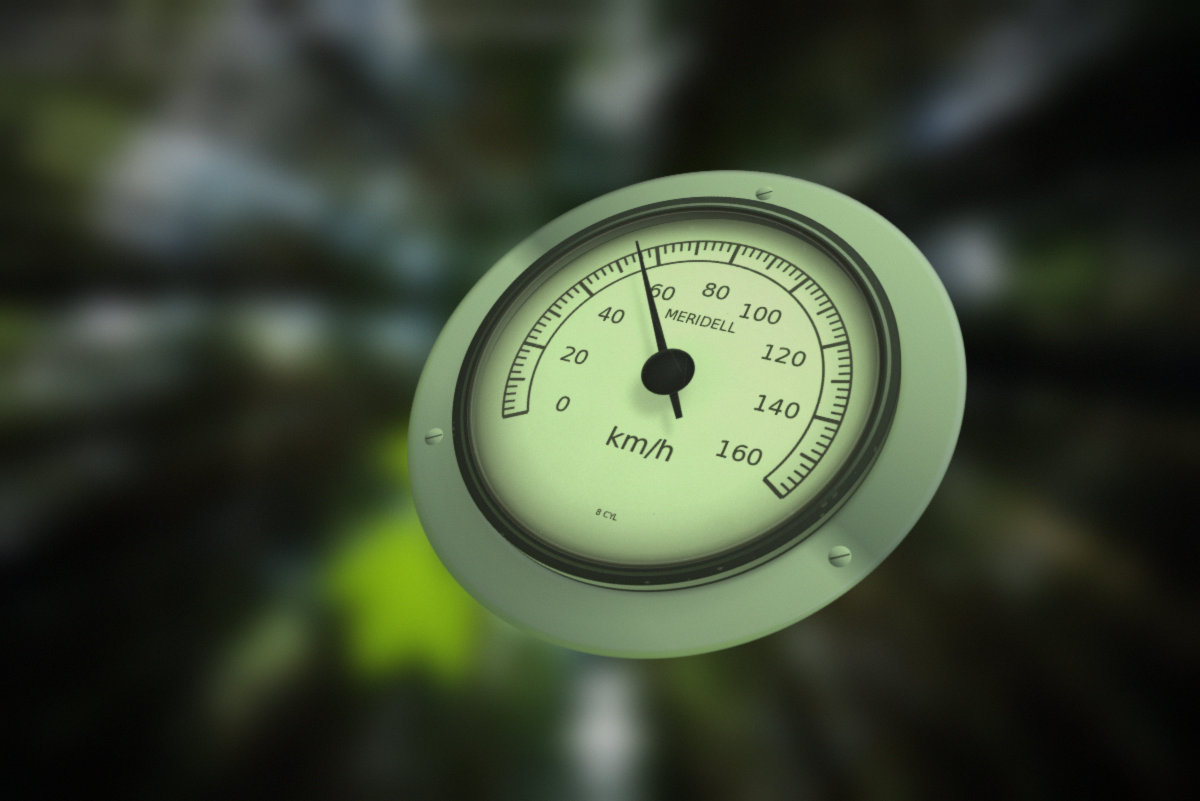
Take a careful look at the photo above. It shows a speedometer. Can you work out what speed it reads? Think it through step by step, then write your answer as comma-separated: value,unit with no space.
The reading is 56,km/h
